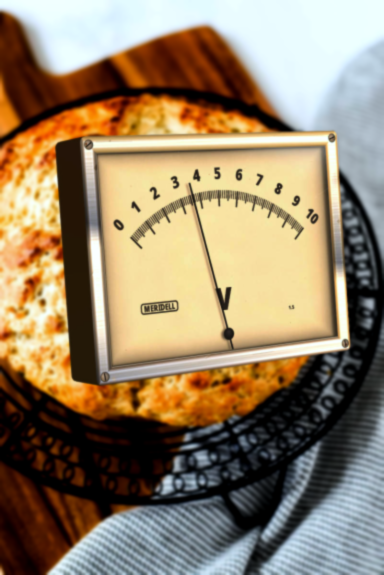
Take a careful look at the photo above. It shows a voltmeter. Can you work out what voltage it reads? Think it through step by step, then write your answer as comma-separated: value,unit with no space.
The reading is 3.5,V
